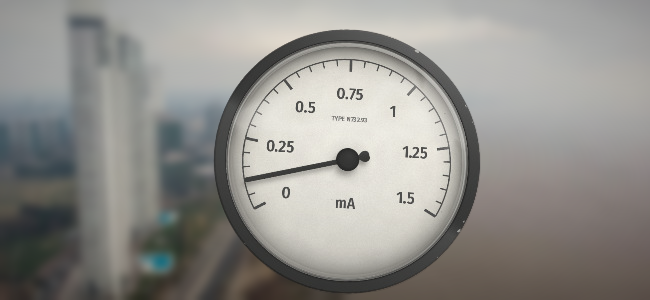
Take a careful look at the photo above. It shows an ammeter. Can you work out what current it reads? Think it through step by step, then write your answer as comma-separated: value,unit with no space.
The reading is 0.1,mA
